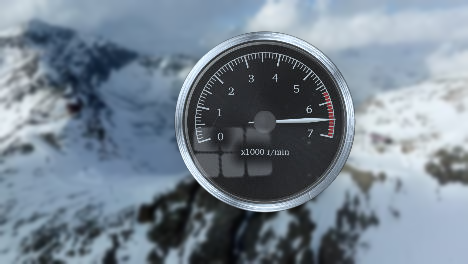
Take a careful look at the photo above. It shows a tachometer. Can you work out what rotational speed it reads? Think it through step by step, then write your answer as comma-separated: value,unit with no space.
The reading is 6500,rpm
